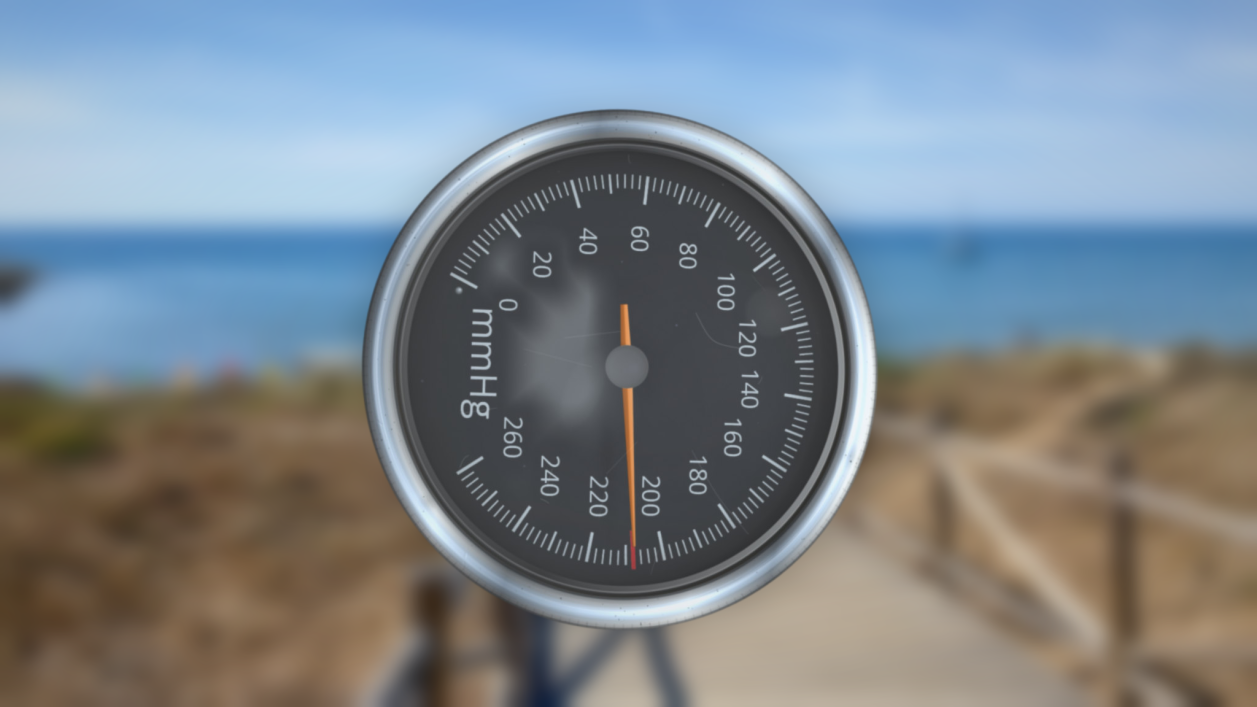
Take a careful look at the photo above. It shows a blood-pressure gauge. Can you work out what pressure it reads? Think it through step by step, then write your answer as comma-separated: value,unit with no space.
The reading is 208,mmHg
